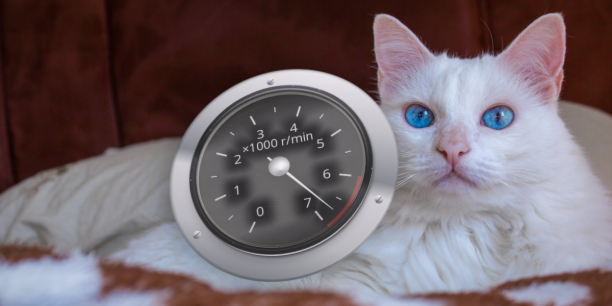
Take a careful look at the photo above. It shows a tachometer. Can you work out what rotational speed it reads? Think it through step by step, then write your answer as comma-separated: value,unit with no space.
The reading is 6750,rpm
